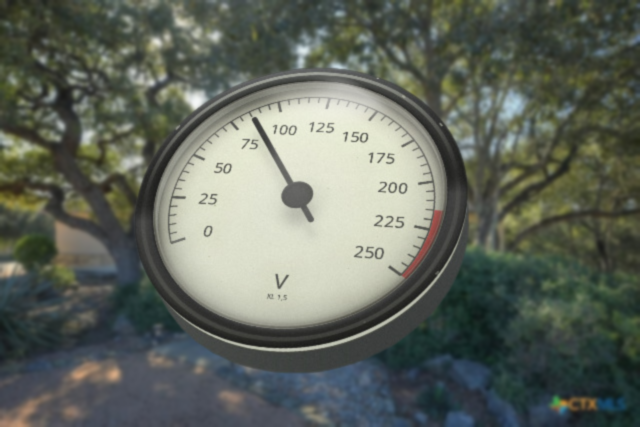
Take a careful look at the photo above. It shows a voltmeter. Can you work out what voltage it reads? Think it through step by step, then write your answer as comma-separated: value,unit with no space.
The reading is 85,V
